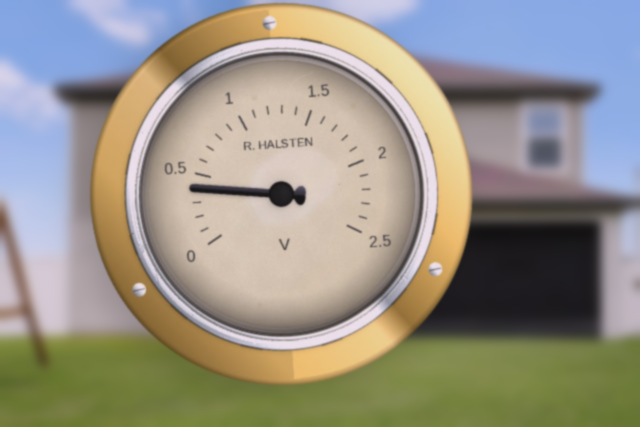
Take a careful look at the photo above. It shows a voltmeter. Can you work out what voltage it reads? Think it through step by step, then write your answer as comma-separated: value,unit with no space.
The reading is 0.4,V
